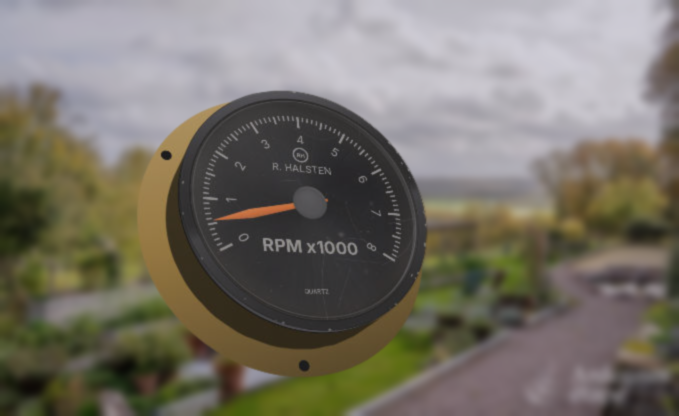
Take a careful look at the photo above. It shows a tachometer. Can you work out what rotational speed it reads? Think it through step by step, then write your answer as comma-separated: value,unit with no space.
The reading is 500,rpm
